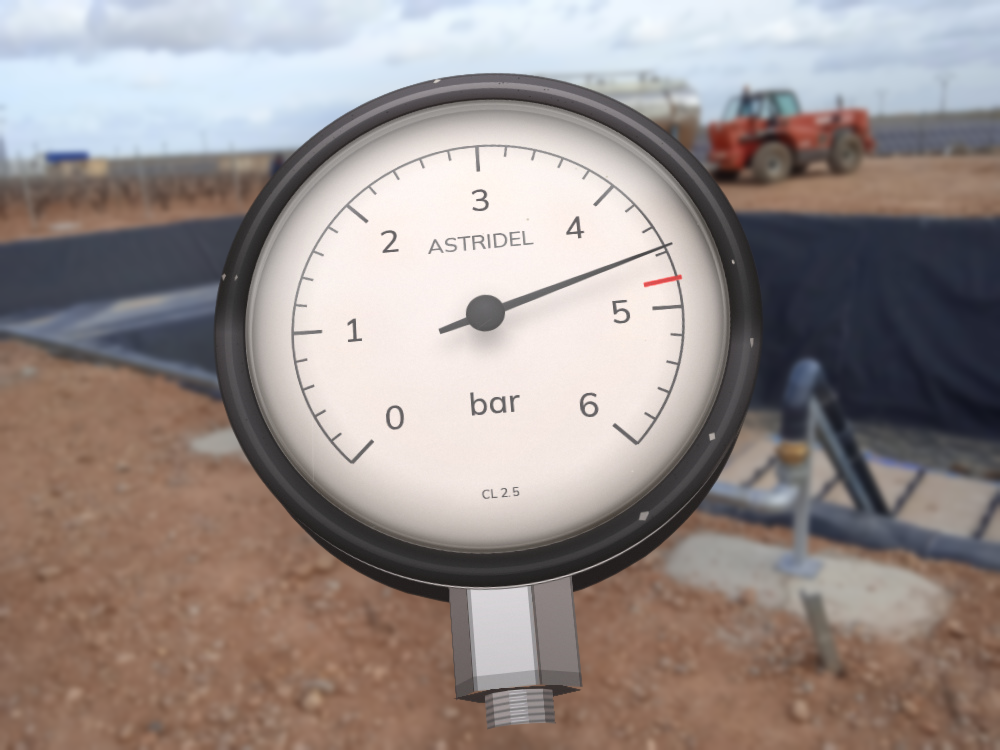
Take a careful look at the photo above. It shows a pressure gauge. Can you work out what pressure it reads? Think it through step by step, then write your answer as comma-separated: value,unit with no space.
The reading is 4.6,bar
